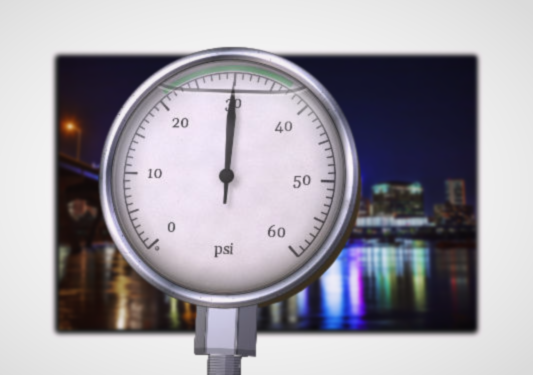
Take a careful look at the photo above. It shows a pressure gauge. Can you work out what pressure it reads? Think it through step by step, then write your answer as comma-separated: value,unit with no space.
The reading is 30,psi
